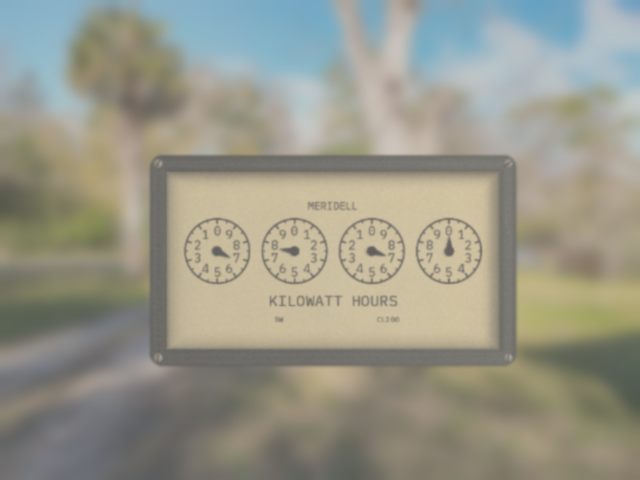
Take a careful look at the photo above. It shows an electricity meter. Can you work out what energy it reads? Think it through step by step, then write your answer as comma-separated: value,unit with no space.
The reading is 6770,kWh
